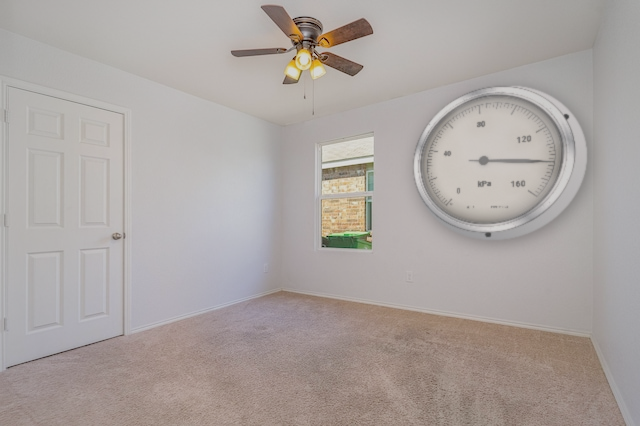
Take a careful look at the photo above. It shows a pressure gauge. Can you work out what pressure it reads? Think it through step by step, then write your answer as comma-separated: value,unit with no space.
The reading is 140,kPa
